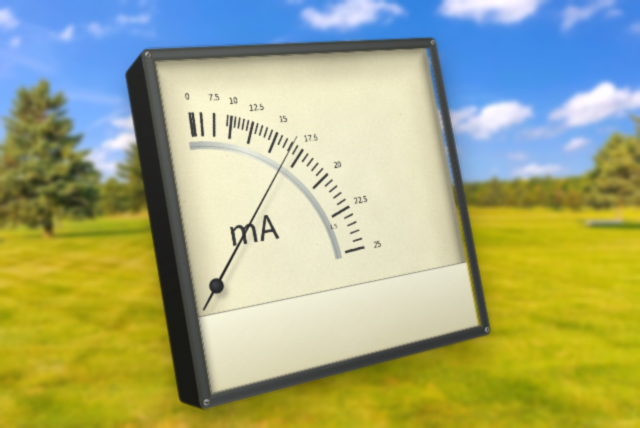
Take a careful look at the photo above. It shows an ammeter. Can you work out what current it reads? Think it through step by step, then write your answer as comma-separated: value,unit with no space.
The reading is 16.5,mA
